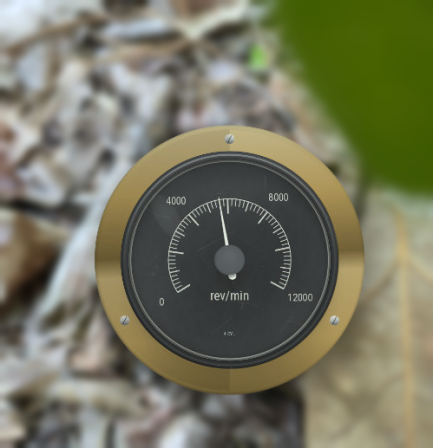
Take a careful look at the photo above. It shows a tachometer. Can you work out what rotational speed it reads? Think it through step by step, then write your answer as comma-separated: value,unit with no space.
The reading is 5600,rpm
